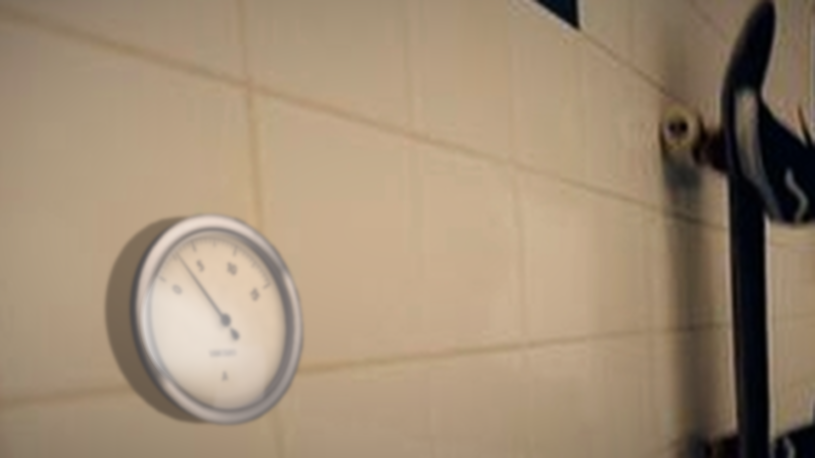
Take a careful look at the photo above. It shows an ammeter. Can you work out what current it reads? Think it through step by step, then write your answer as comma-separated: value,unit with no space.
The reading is 2.5,A
